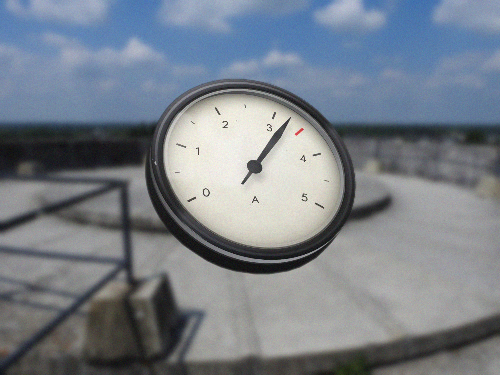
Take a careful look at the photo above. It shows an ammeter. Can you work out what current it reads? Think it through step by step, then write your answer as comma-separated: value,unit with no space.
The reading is 3.25,A
